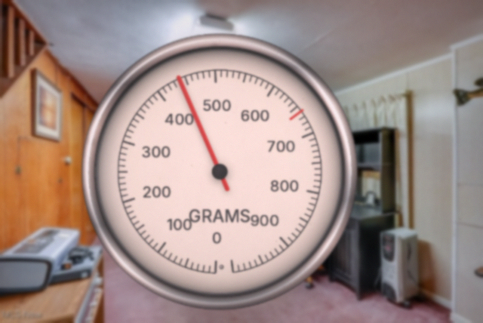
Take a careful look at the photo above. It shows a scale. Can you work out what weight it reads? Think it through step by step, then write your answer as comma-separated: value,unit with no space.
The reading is 440,g
